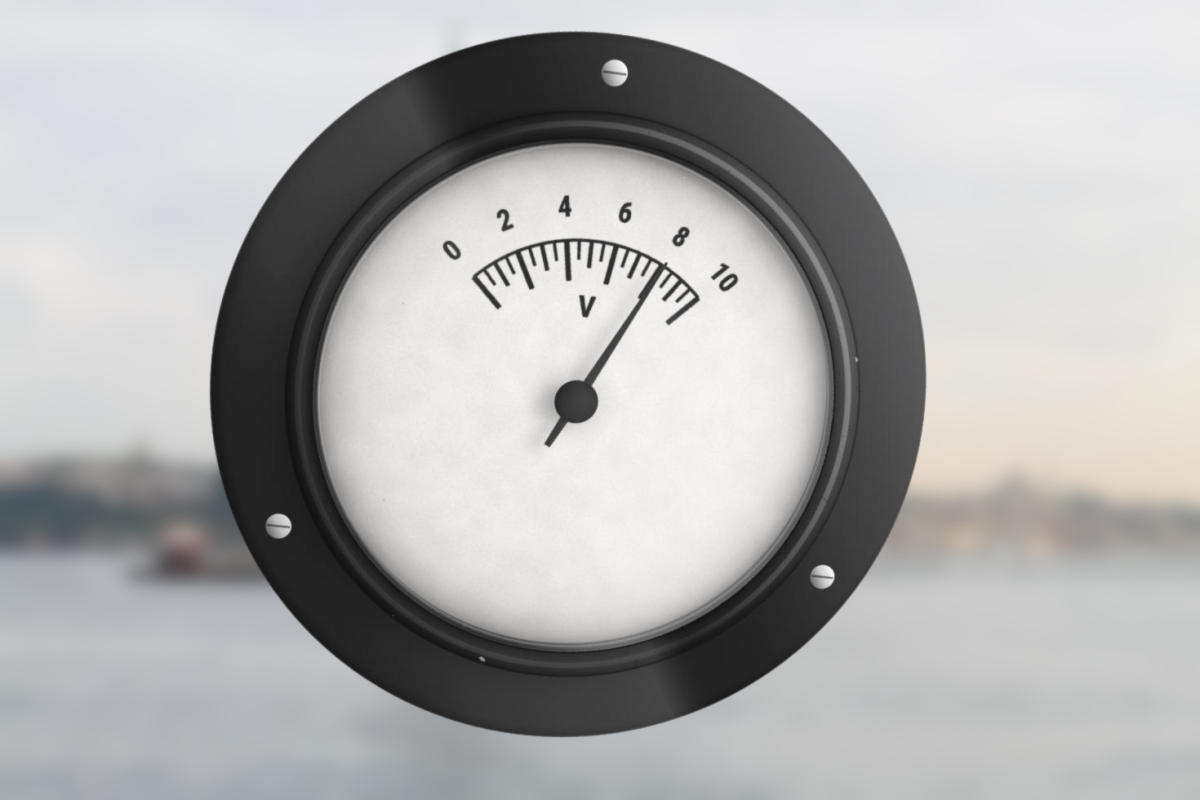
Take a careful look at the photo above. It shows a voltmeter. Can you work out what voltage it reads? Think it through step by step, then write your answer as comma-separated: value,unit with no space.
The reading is 8,V
